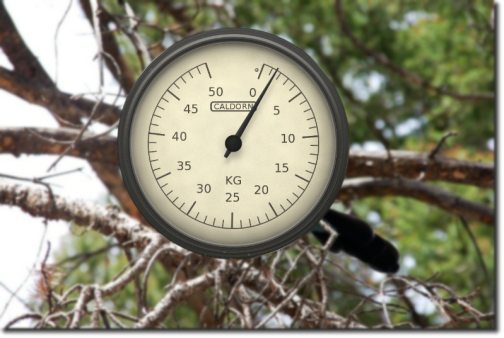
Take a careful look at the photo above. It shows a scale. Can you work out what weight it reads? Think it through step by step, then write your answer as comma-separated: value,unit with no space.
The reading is 1.5,kg
